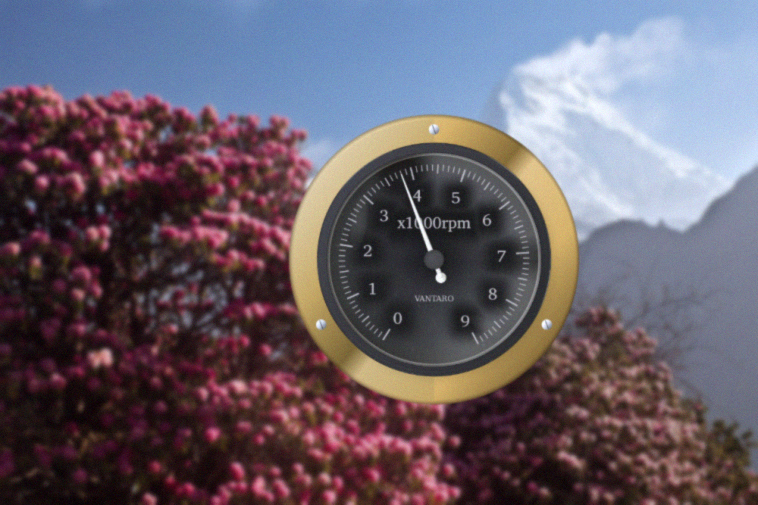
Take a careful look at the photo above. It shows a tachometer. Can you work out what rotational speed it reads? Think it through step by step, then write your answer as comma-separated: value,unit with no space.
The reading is 3800,rpm
